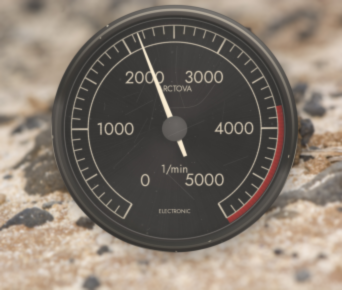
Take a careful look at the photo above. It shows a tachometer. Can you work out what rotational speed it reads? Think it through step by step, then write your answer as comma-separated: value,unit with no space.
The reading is 2150,rpm
